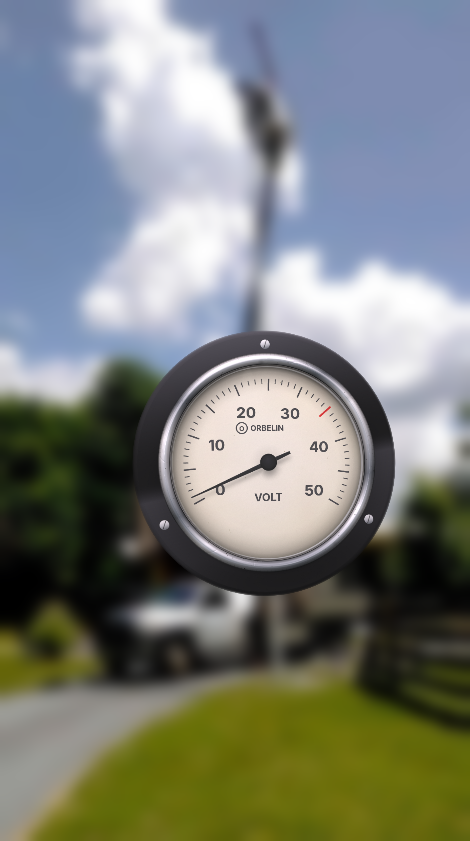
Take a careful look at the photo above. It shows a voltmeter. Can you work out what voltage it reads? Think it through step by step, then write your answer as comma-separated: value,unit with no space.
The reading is 1,V
